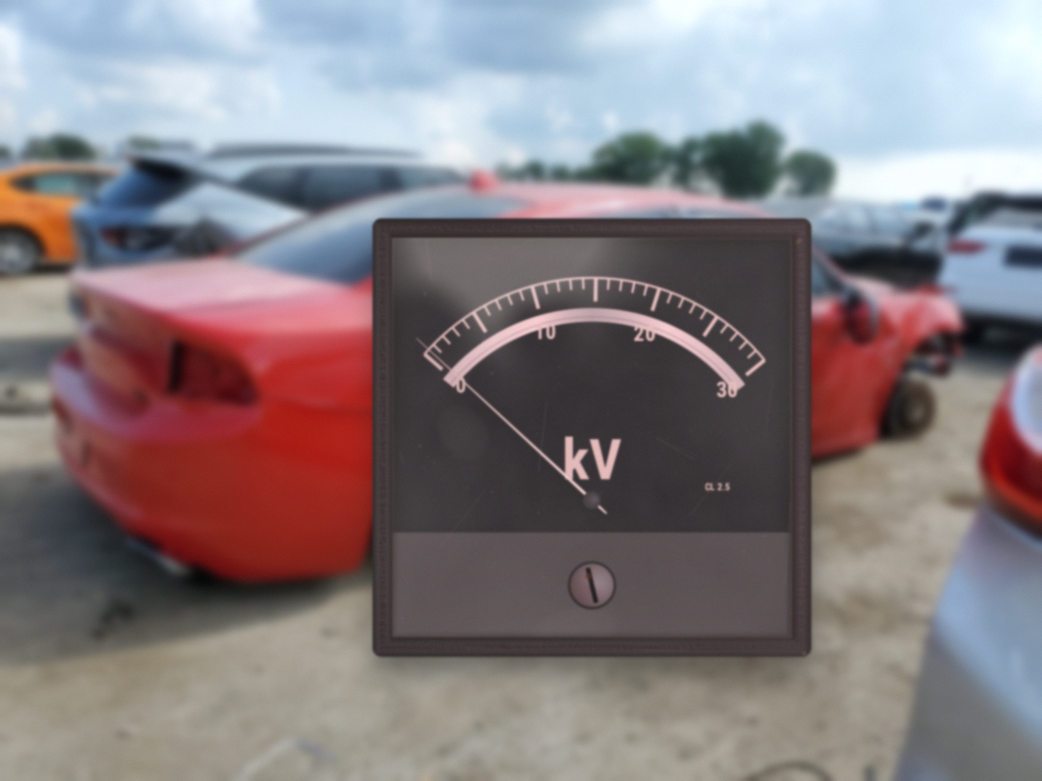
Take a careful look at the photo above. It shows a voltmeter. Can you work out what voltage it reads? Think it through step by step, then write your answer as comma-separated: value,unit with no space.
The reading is 0.5,kV
